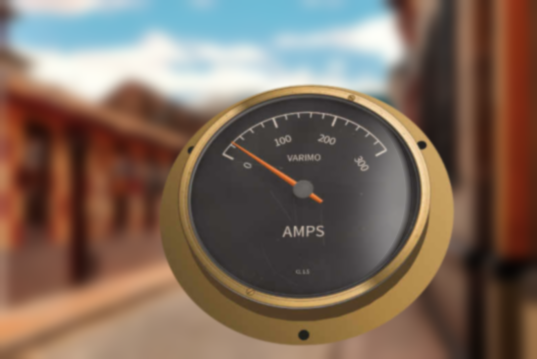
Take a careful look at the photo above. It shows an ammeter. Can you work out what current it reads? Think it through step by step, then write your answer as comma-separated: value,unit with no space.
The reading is 20,A
